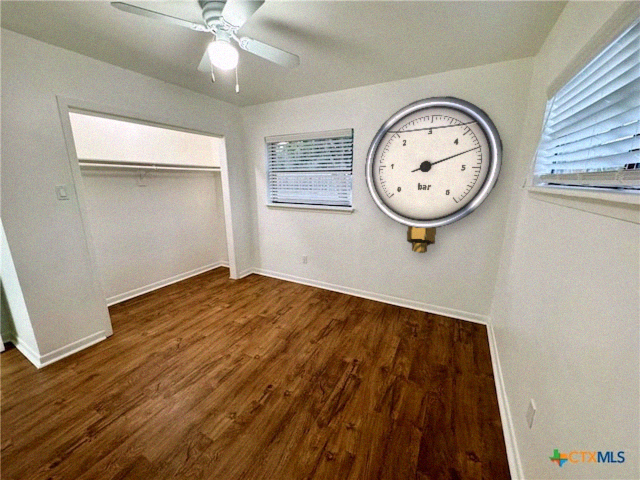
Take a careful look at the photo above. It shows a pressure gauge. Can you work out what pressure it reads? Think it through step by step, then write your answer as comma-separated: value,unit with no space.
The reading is 4.5,bar
